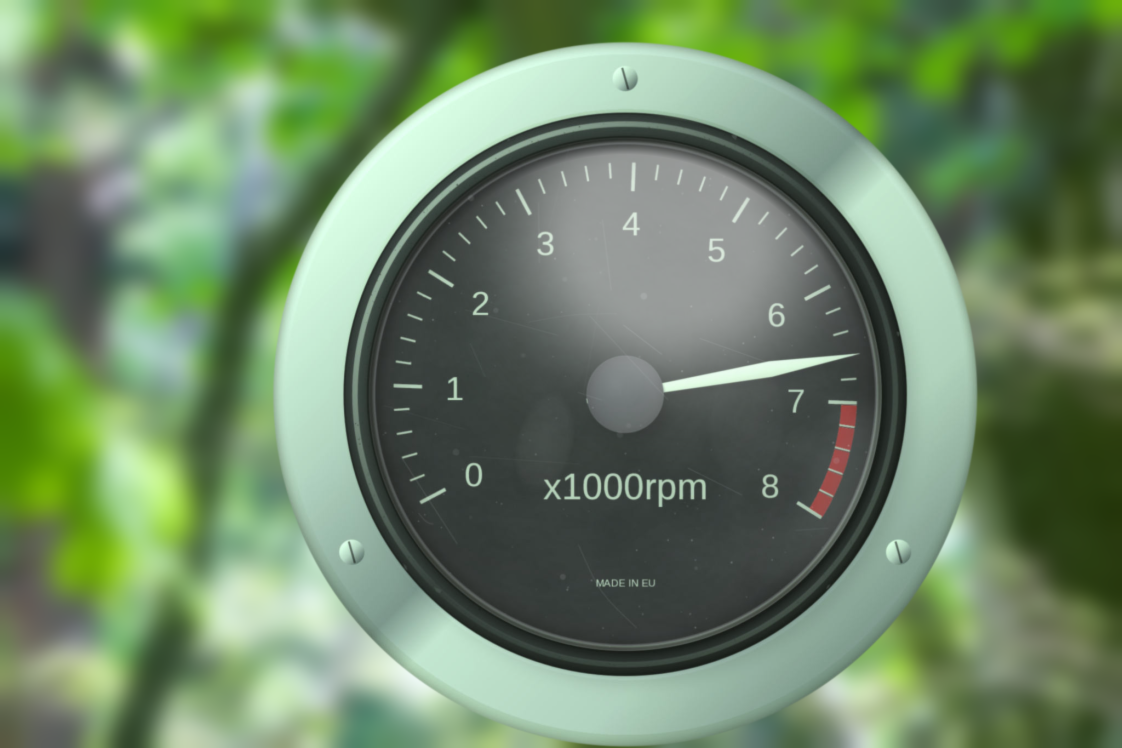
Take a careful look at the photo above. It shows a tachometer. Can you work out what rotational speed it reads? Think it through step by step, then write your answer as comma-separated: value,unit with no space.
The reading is 6600,rpm
